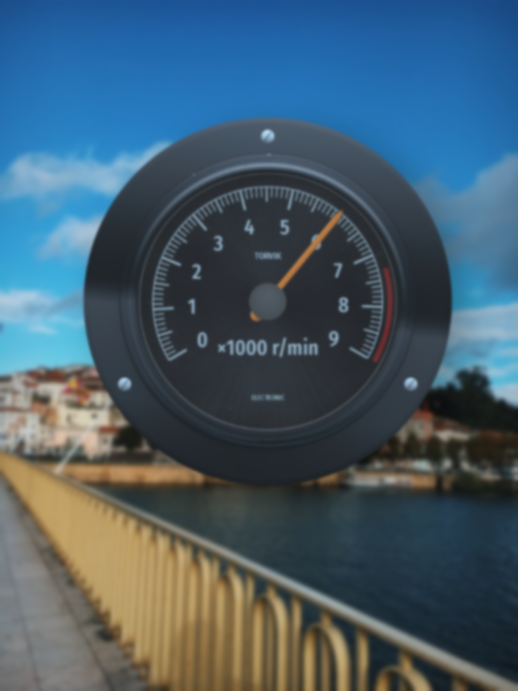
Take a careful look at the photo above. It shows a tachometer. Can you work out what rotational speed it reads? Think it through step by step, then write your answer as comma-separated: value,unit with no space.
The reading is 6000,rpm
